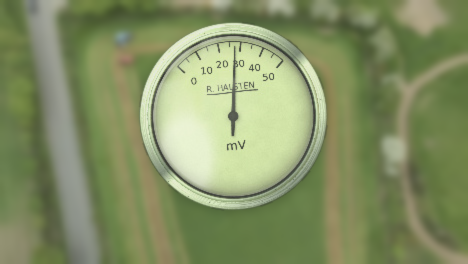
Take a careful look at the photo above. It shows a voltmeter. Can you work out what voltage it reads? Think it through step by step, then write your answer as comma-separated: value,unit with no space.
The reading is 27.5,mV
